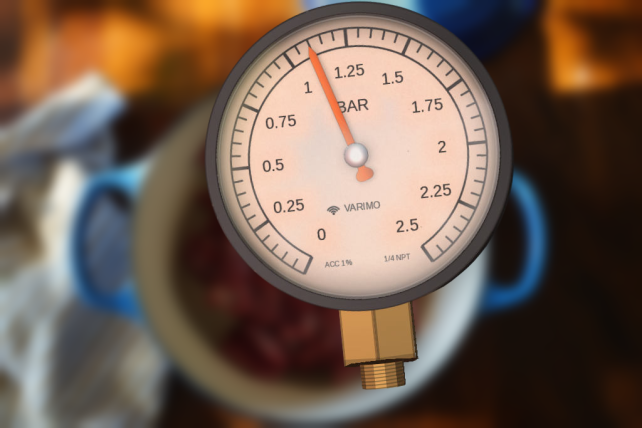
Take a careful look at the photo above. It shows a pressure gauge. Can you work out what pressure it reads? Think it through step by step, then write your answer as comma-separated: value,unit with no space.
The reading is 1.1,bar
